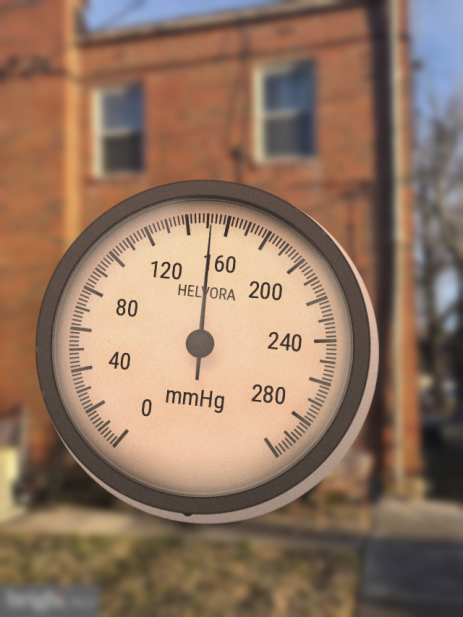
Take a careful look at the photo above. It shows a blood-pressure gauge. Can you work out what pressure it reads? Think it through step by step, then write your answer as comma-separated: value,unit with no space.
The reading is 152,mmHg
